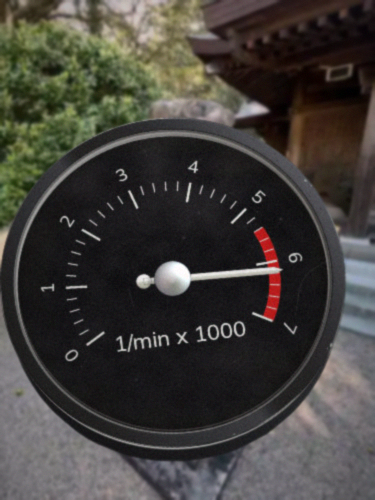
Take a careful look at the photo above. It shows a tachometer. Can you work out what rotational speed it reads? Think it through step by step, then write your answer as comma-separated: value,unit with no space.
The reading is 6200,rpm
